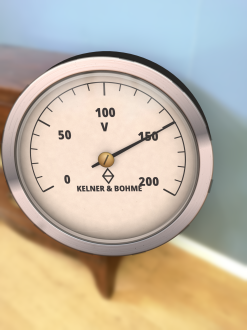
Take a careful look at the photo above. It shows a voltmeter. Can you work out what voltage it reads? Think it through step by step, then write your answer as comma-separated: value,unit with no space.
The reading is 150,V
